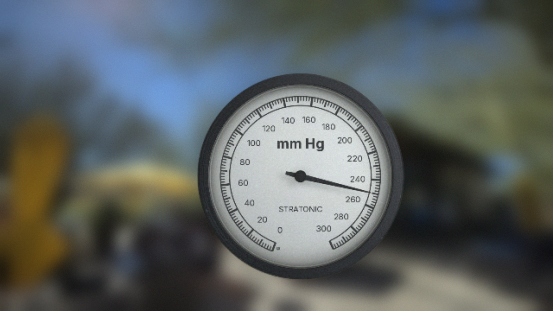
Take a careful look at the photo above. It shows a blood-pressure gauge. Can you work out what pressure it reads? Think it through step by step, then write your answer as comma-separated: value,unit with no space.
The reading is 250,mmHg
